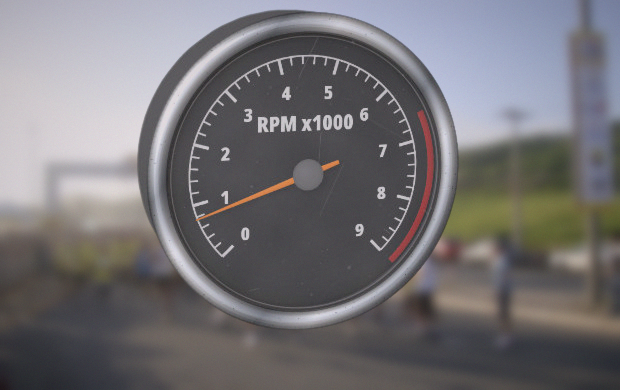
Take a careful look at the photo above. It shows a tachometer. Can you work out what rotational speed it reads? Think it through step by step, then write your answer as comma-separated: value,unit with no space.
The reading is 800,rpm
